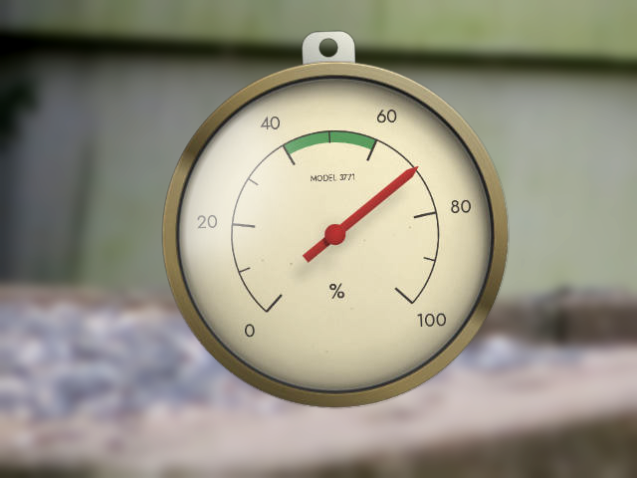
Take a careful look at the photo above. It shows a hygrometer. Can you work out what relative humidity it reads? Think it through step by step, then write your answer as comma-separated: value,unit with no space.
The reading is 70,%
